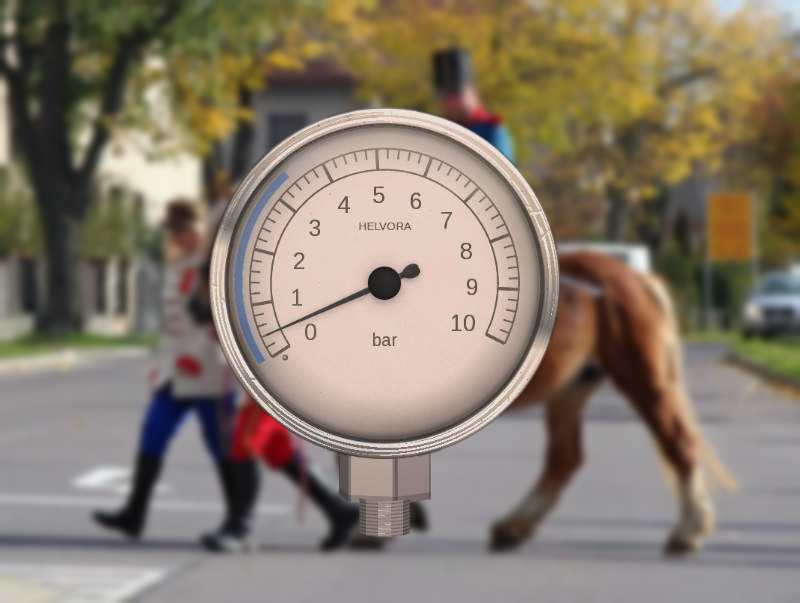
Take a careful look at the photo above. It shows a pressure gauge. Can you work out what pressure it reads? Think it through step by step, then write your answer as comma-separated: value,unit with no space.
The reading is 0.4,bar
